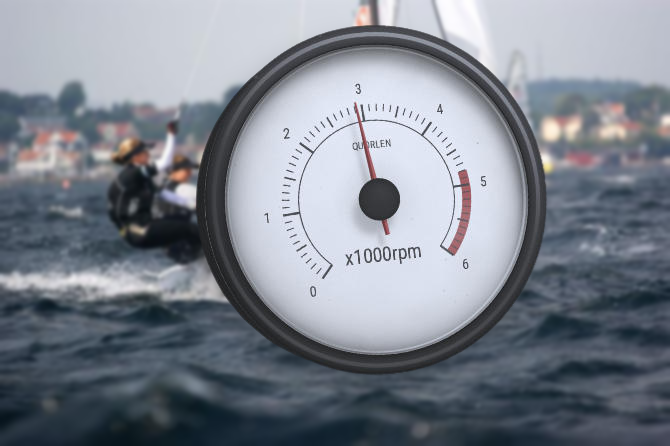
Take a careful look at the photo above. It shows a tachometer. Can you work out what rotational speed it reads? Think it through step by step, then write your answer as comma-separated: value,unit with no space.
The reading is 2900,rpm
